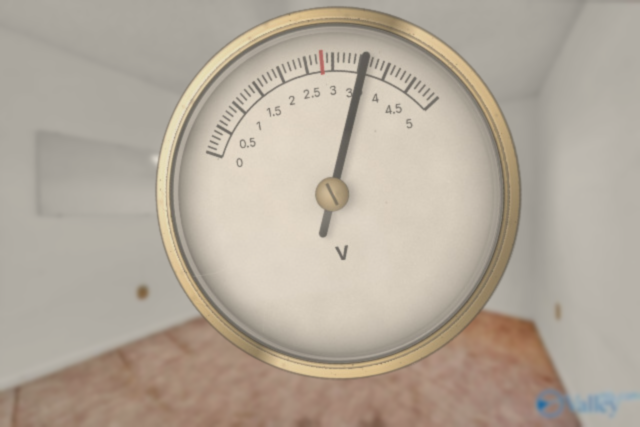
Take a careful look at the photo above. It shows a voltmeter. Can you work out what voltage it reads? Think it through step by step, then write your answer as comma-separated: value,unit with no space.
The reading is 3.6,V
